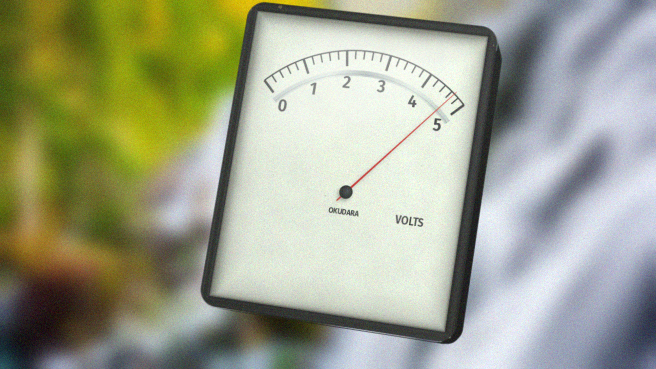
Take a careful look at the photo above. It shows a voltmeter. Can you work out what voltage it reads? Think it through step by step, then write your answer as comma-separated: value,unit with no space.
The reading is 4.7,V
